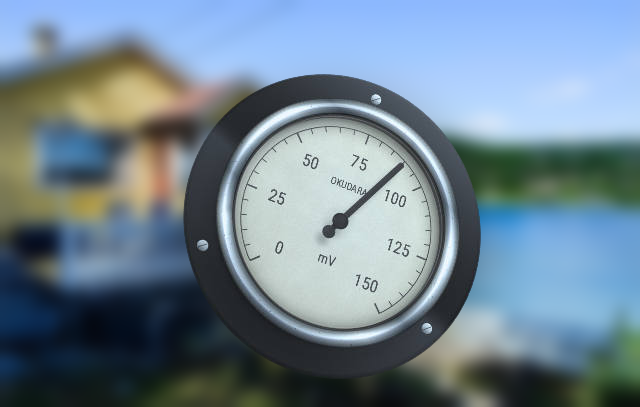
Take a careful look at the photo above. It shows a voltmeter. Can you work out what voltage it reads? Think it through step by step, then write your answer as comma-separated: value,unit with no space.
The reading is 90,mV
